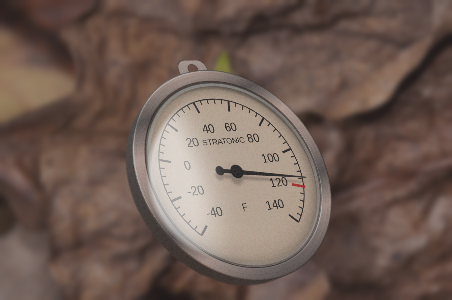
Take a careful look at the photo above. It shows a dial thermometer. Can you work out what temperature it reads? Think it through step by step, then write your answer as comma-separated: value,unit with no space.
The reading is 116,°F
